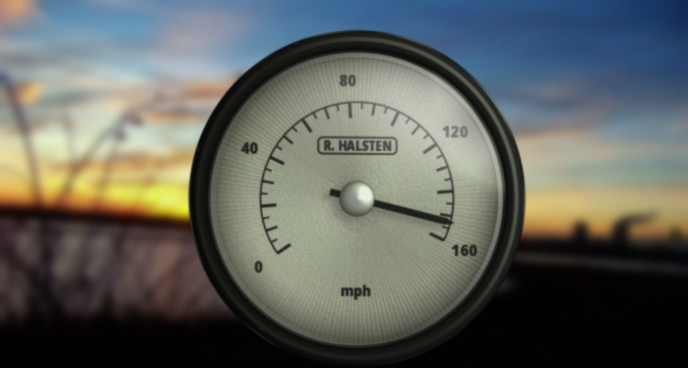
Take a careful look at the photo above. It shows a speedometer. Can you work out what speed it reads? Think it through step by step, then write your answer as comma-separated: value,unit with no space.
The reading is 152.5,mph
